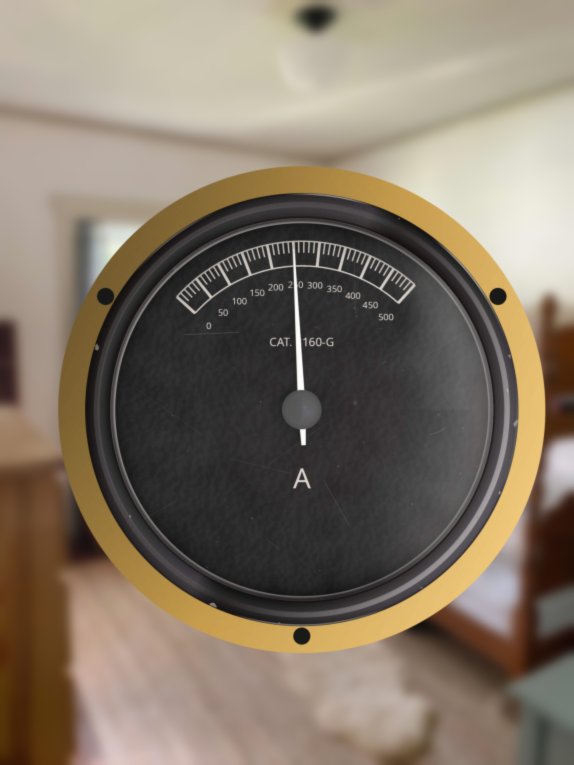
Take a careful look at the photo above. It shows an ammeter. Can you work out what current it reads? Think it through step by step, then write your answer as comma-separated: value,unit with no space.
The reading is 250,A
